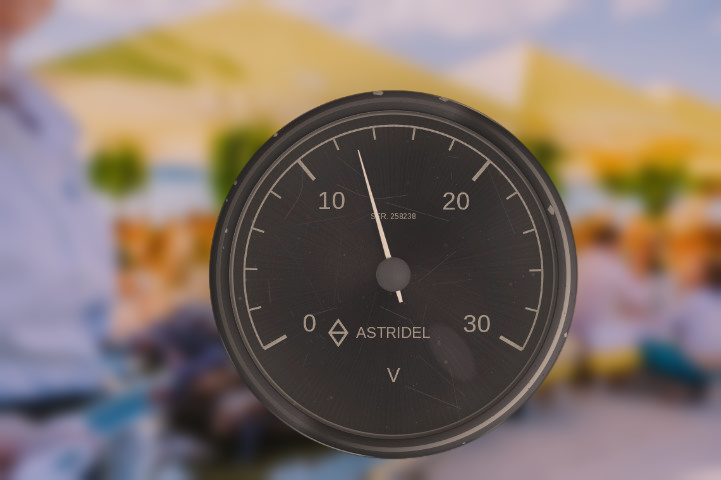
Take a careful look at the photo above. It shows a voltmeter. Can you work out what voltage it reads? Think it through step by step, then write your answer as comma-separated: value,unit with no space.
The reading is 13,V
